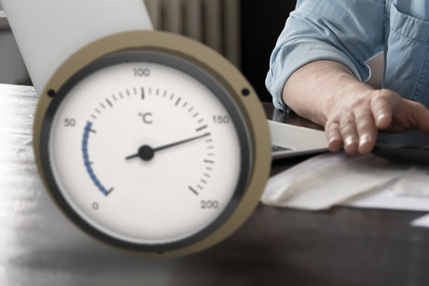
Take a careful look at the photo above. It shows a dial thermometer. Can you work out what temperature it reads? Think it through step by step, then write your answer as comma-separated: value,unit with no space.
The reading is 155,°C
